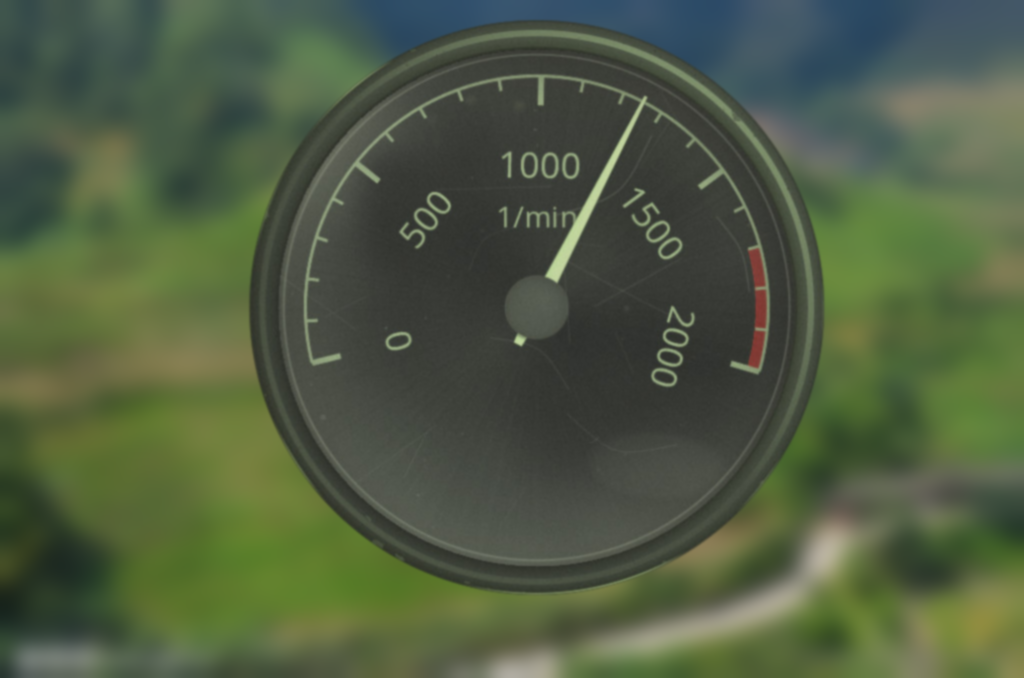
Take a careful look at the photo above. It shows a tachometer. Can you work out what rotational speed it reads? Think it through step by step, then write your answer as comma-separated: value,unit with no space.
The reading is 1250,rpm
